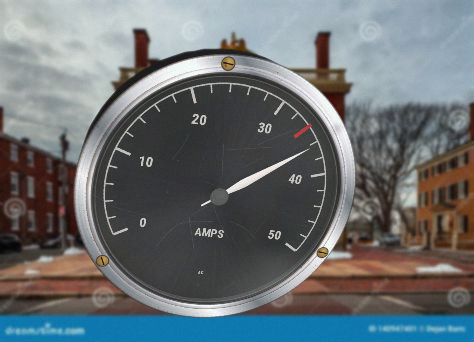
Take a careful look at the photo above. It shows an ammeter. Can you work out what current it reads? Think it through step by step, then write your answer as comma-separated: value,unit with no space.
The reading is 36,A
